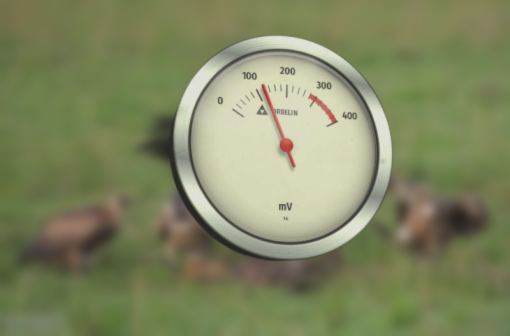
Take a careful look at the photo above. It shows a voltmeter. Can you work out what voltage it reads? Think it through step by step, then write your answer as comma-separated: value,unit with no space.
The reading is 120,mV
